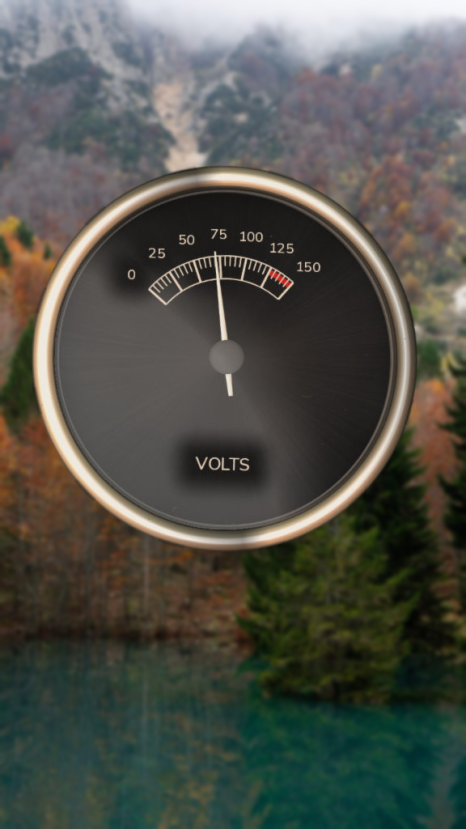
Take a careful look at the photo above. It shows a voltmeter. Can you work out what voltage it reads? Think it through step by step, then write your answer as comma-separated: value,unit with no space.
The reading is 70,V
